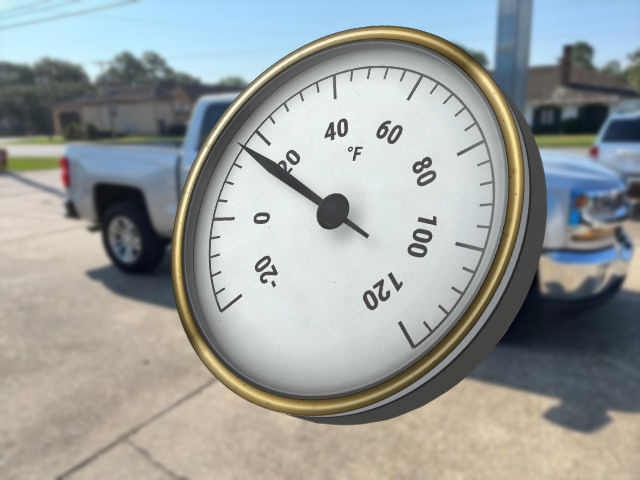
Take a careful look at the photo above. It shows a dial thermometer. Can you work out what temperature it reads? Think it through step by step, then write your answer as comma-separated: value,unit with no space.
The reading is 16,°F
